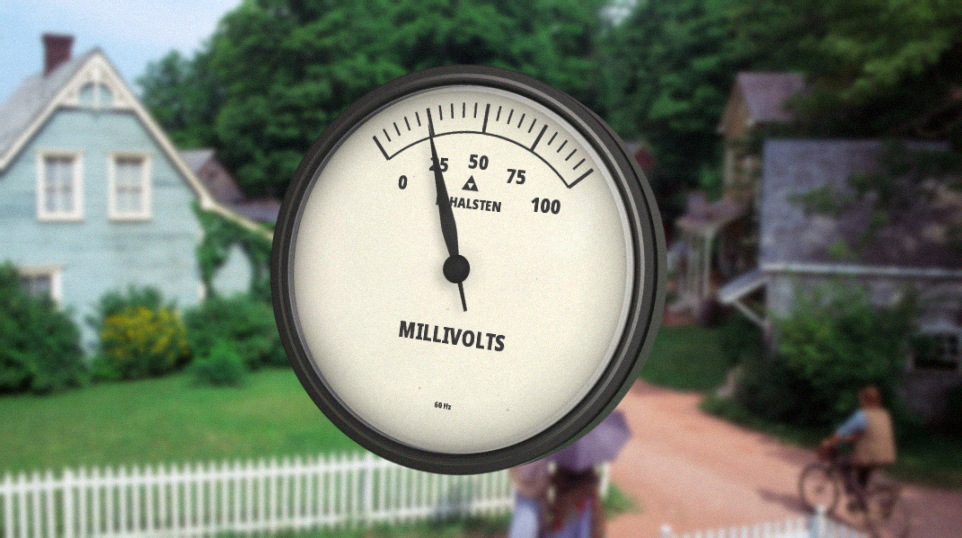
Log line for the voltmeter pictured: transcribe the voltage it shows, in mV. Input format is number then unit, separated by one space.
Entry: 25 mV
